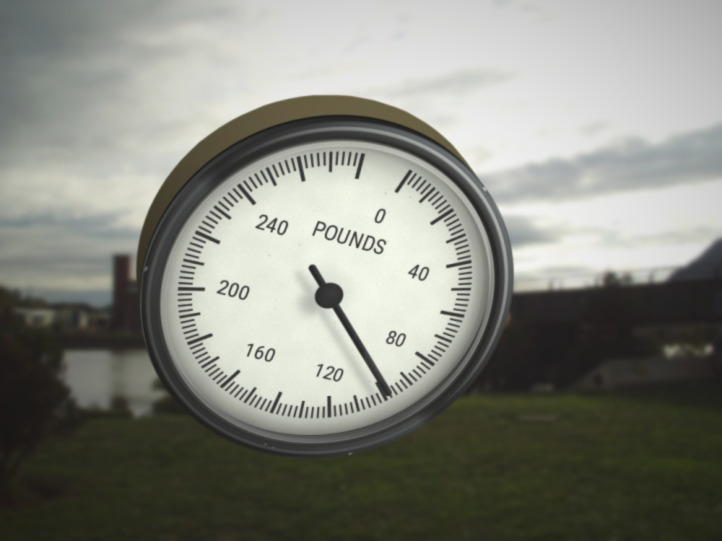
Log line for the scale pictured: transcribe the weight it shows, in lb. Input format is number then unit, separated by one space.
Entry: 98 lb
